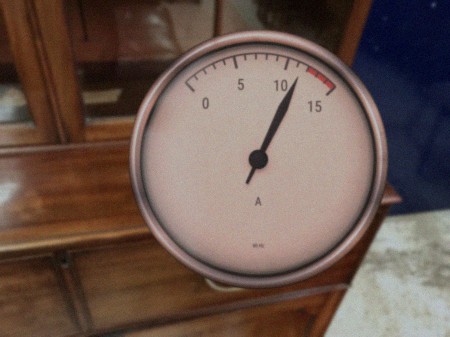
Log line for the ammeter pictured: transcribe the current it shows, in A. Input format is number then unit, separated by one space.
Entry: 11.5 A
